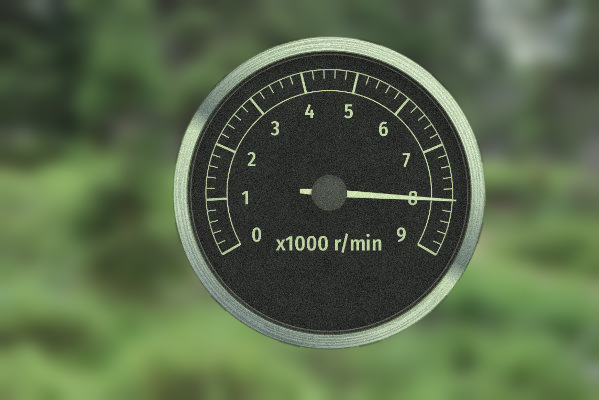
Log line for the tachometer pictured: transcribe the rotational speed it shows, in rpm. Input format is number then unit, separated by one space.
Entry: 8000 rpm
